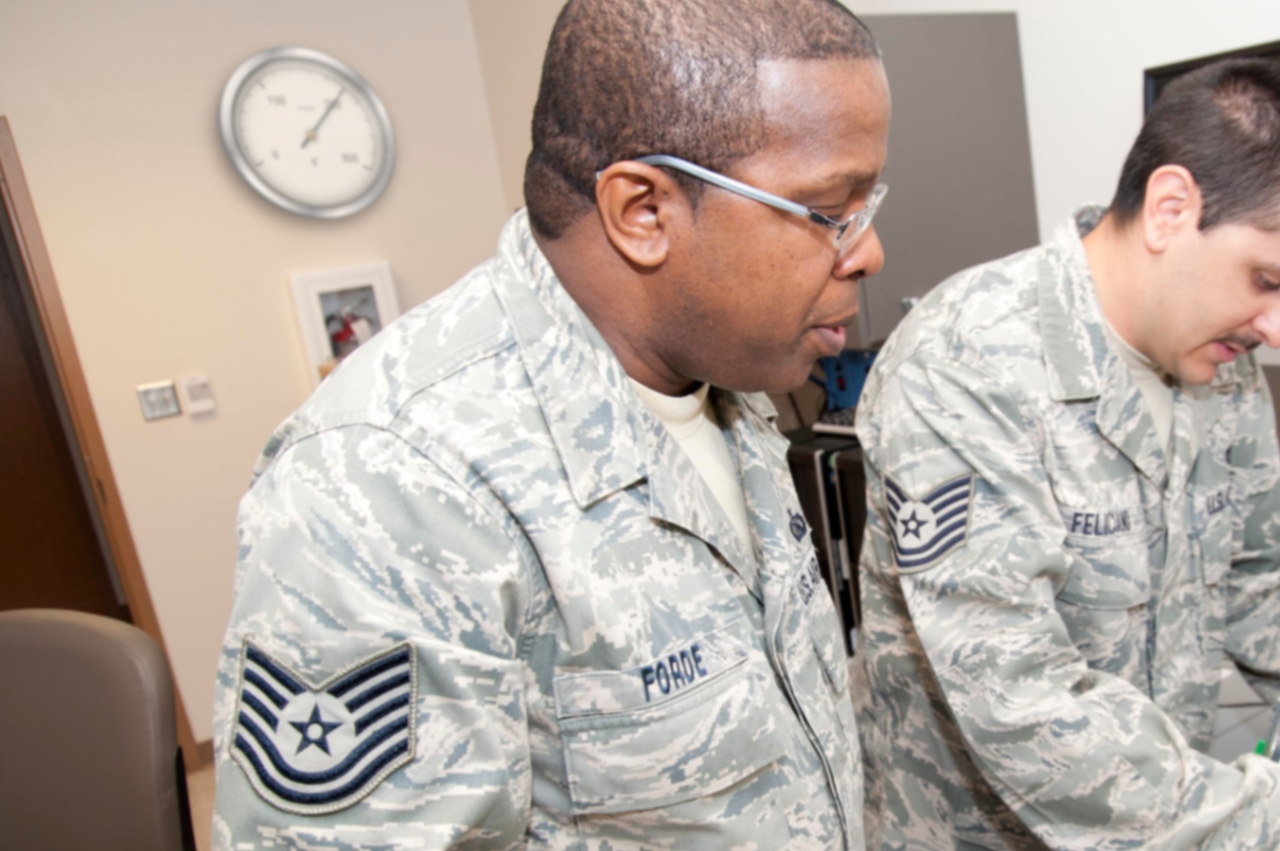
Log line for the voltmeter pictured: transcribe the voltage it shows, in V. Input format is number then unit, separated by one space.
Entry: 200 V
